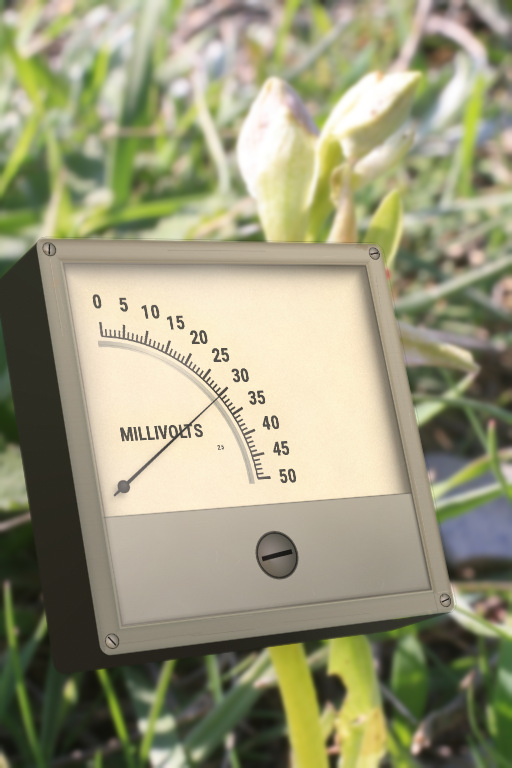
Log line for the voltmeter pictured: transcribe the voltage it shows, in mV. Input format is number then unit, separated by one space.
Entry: 30 mV
